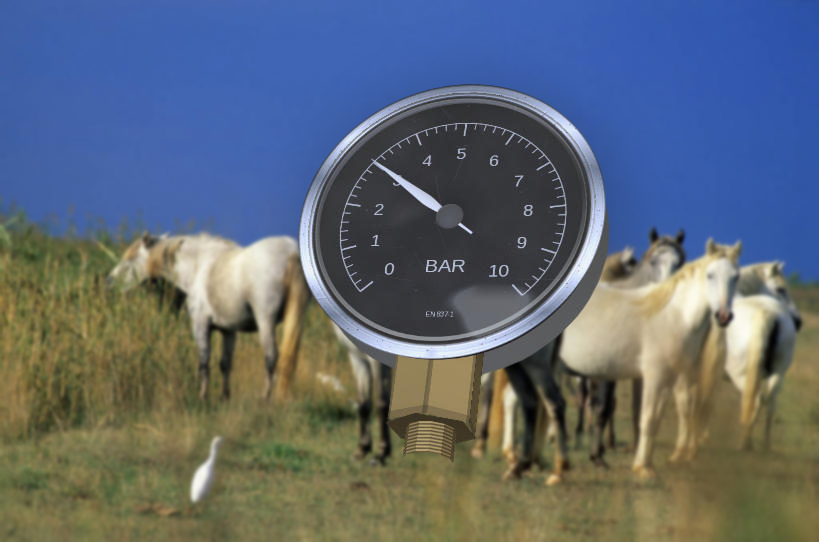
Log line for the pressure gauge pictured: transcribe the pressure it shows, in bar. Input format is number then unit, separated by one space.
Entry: 3 bar
